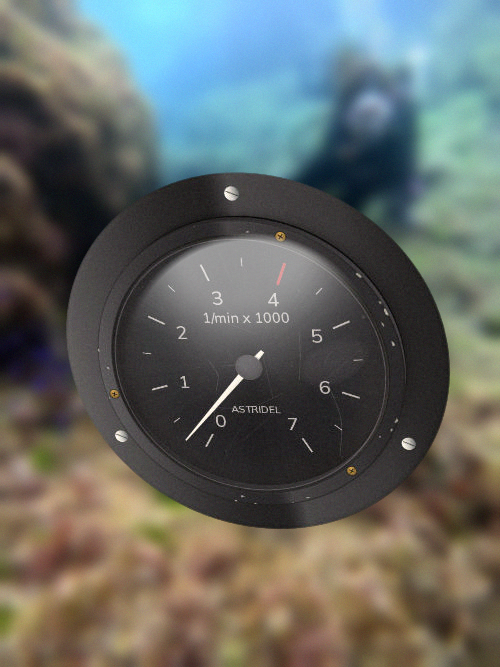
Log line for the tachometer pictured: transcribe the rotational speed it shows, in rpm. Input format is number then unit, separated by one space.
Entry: 250 rpm
